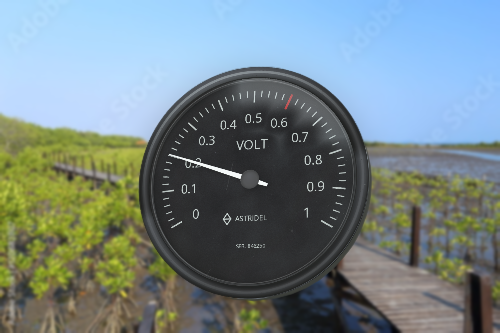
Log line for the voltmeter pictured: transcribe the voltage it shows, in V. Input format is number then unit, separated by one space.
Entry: 0.2 V
